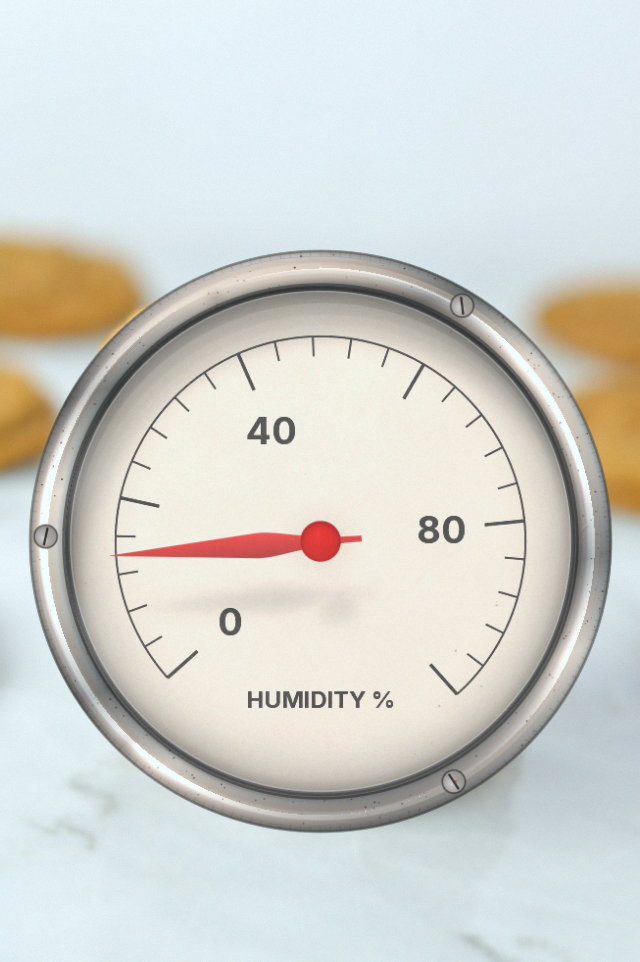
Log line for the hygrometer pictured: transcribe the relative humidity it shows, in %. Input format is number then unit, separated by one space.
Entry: 14 %
